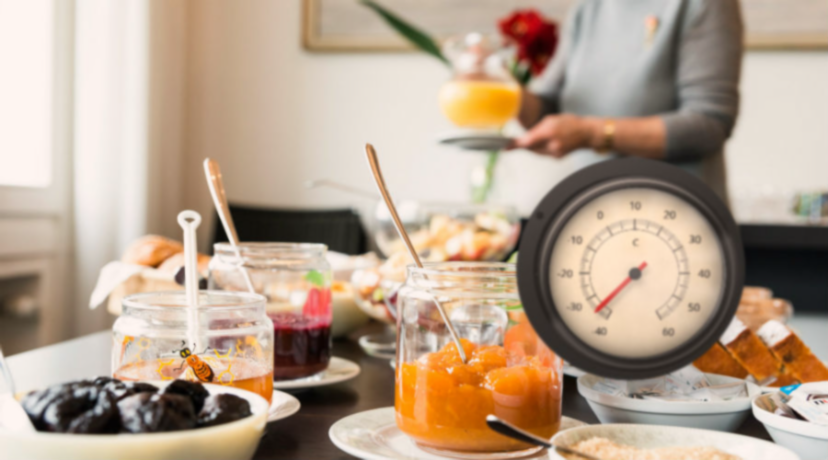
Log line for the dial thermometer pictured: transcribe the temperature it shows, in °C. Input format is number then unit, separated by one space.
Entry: -35 °C
